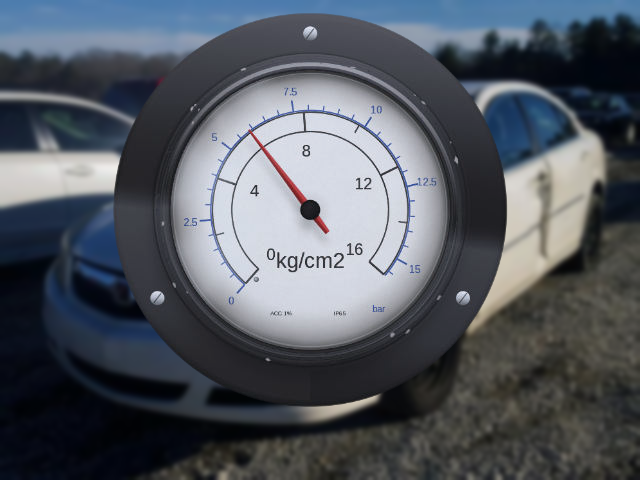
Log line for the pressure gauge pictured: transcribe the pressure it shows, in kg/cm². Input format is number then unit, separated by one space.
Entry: 6 kg/cm²
